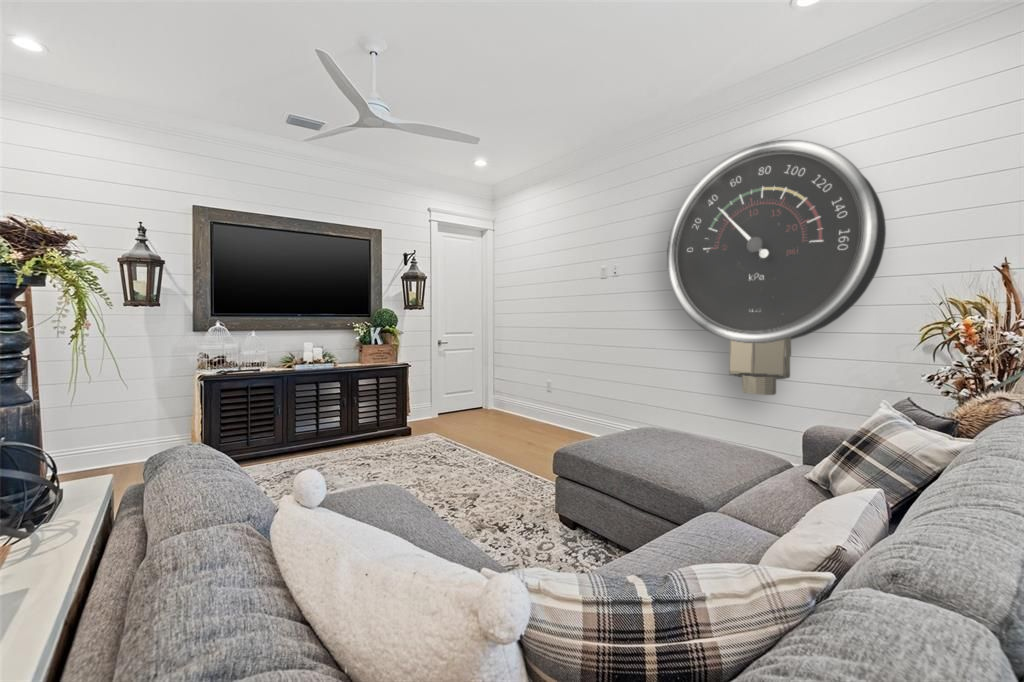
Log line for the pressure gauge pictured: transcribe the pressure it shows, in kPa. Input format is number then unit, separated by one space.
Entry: 40 kPa
